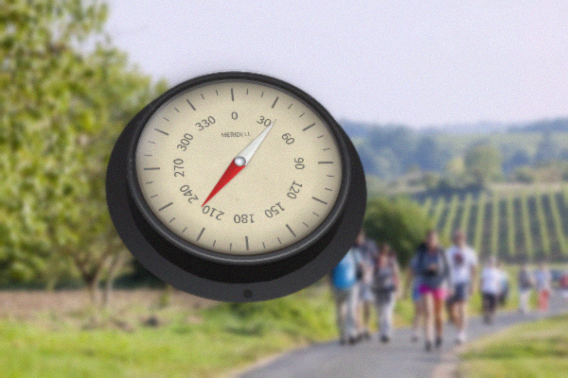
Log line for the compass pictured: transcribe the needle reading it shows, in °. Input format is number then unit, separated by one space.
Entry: 220 °
